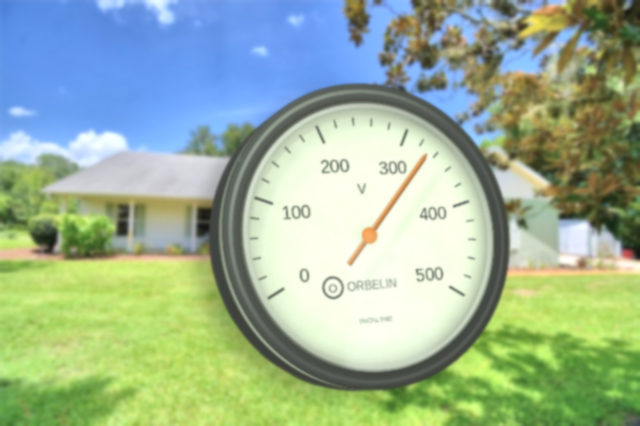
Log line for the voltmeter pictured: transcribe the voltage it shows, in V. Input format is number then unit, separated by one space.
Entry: 330 V
